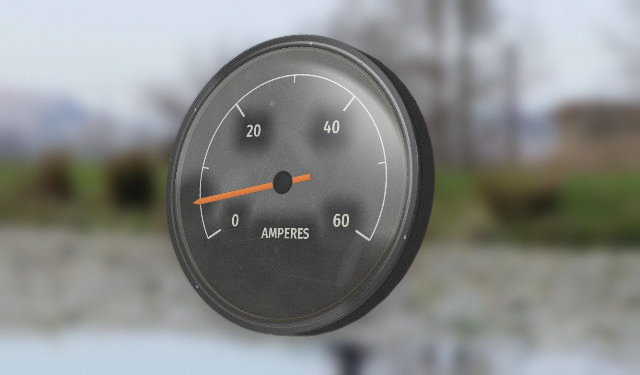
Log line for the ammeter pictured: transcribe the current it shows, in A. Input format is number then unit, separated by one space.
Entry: 5 A
